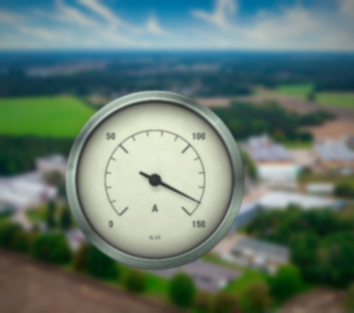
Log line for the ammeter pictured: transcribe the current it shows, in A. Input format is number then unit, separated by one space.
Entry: 140 A
